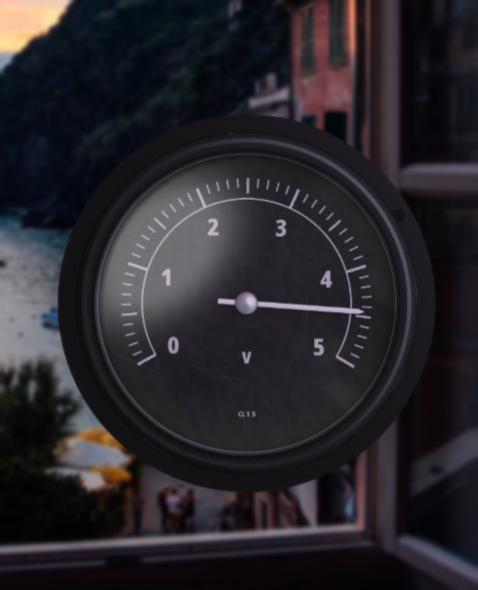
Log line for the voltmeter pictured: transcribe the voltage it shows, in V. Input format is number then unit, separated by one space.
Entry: 4.45 V
